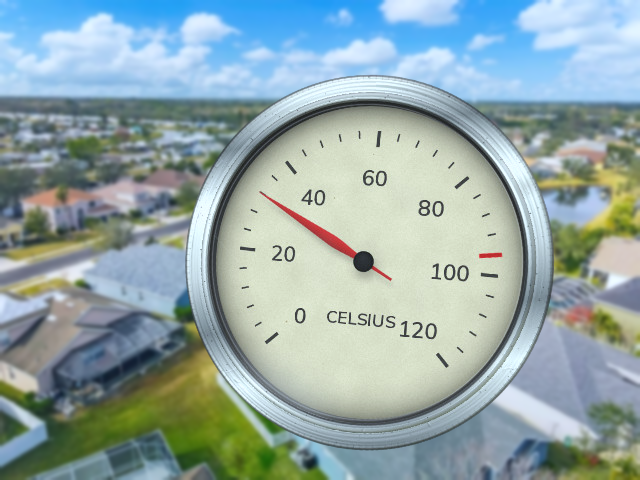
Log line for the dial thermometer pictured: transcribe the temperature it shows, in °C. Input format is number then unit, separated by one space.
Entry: 32 °C
